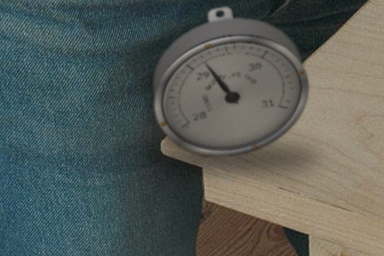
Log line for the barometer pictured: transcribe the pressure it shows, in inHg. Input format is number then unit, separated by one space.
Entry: 29.2 inHg
